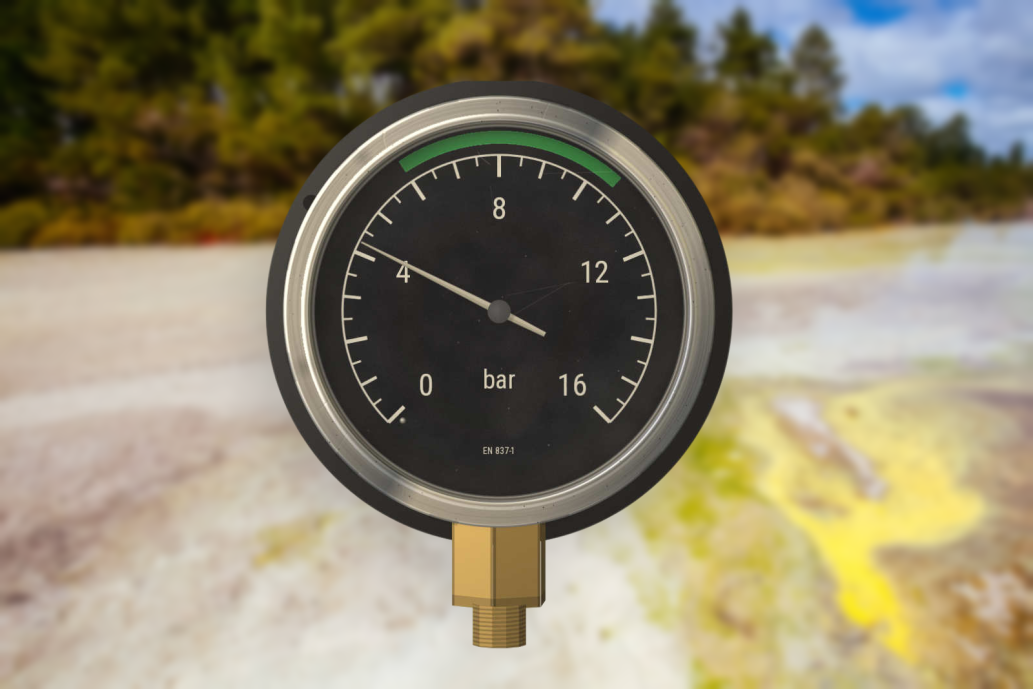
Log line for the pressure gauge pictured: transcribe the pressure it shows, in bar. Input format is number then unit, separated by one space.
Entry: 4.25 bar
